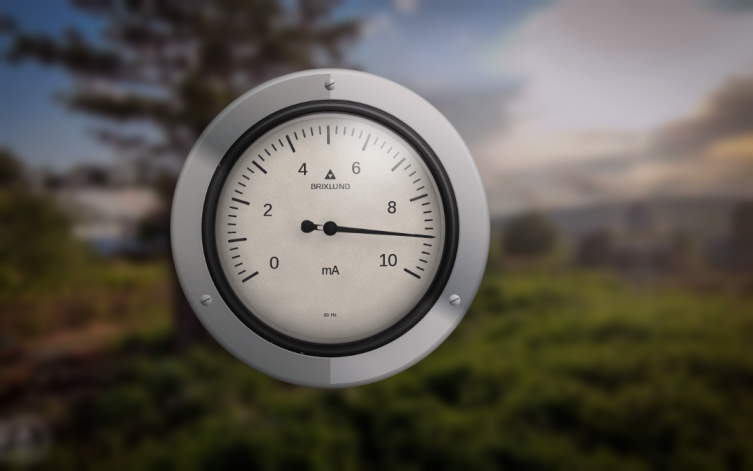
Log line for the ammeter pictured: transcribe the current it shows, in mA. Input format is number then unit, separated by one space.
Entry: 9 mA
